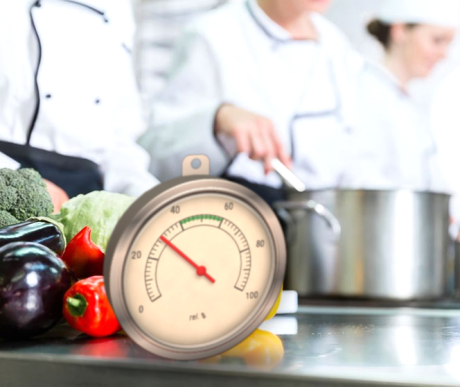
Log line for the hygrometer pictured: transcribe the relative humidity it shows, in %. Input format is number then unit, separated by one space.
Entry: 30 %
